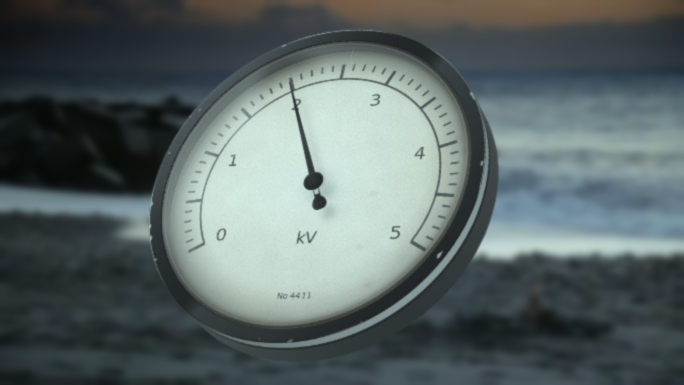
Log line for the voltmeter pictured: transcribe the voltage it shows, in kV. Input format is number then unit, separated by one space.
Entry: 2 kV
